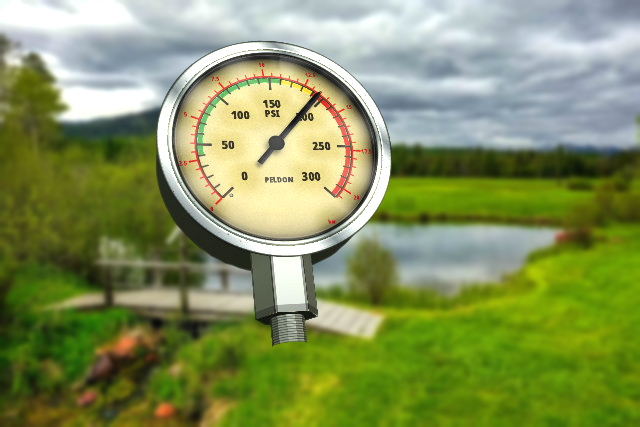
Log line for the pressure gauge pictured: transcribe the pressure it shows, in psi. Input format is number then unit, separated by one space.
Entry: 195 psi
